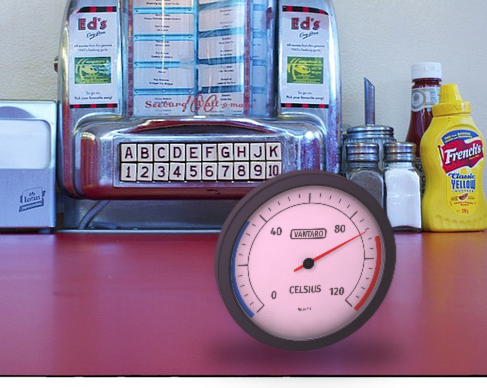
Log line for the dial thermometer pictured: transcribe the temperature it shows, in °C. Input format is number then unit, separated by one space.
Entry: 88 °C
